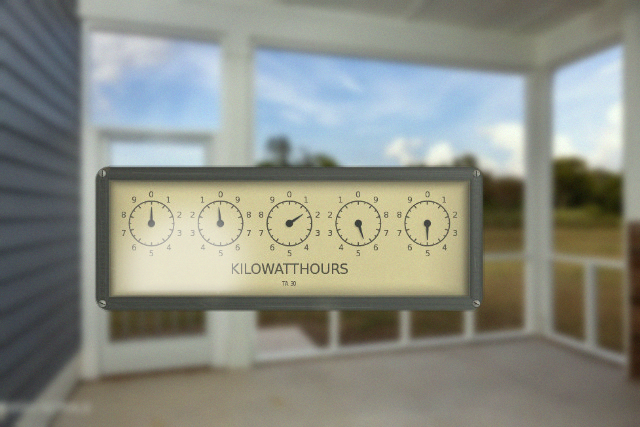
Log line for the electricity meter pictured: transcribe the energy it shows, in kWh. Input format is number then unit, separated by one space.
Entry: 155 kWh
